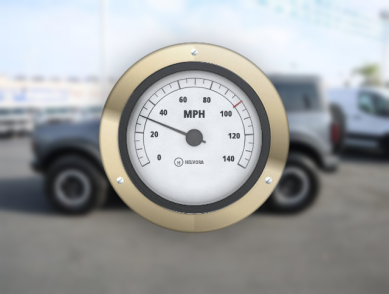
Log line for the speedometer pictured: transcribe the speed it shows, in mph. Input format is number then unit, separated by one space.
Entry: 30 mph
